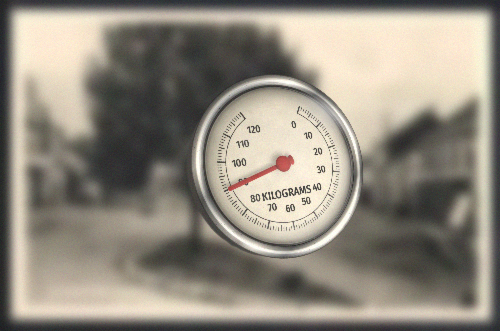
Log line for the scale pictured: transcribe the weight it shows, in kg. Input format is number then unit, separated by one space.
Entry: 90 kg
